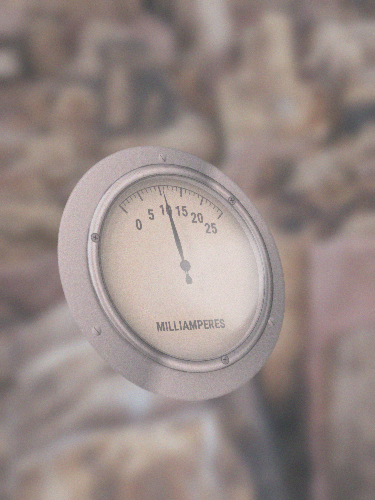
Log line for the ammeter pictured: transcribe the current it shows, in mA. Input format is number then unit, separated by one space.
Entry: 10 mA
